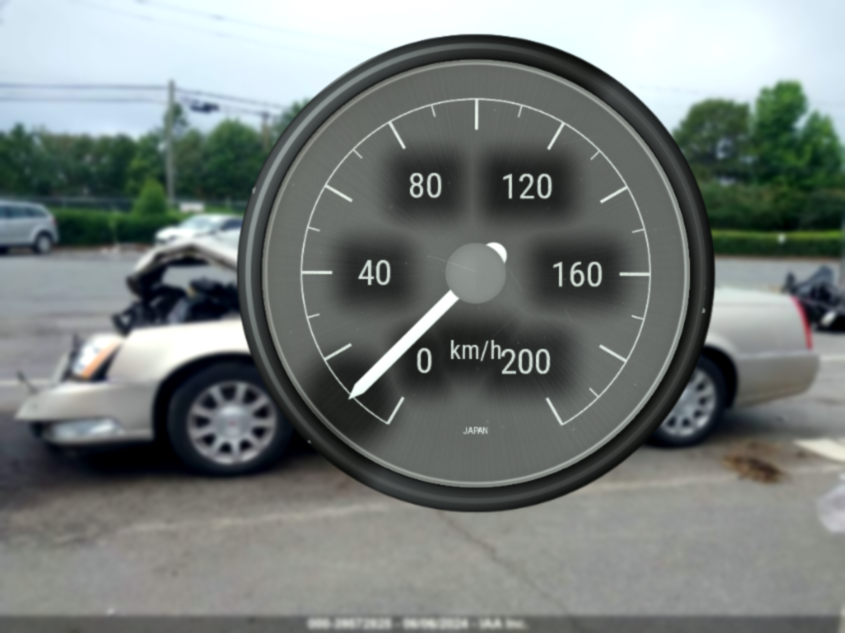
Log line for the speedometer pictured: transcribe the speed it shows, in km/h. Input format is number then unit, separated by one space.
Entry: 10 km/h
